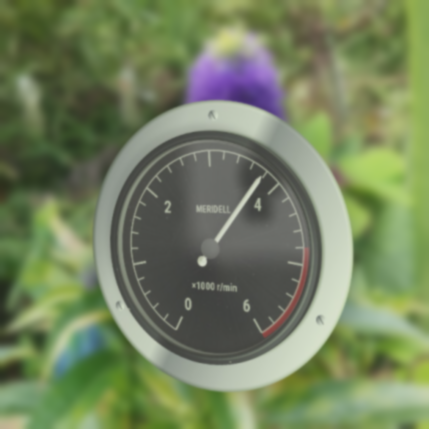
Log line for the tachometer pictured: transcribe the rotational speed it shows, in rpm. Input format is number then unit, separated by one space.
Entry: 3800 rpm
